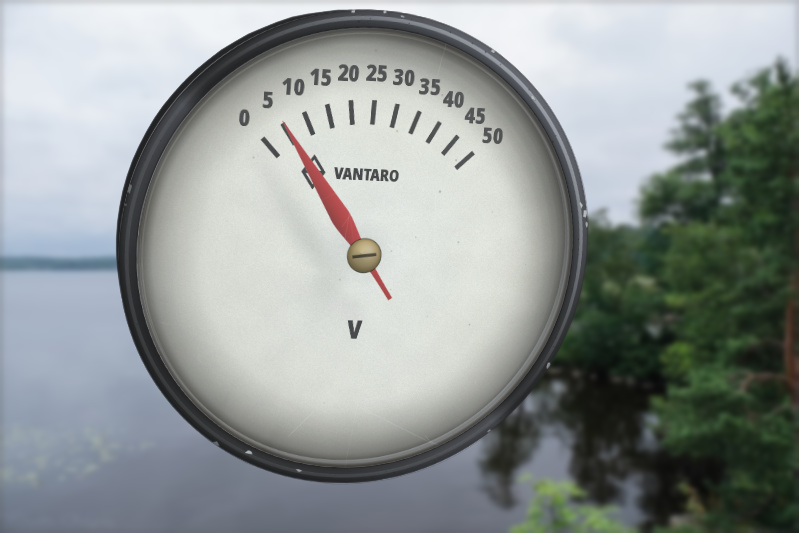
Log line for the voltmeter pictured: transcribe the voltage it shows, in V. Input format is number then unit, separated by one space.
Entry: 5 V
